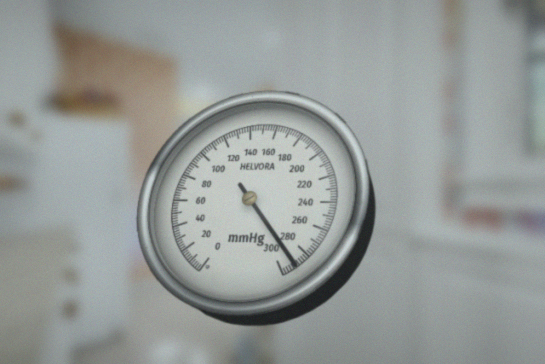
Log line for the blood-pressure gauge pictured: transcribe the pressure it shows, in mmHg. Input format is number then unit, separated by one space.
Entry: 290 mmHg
